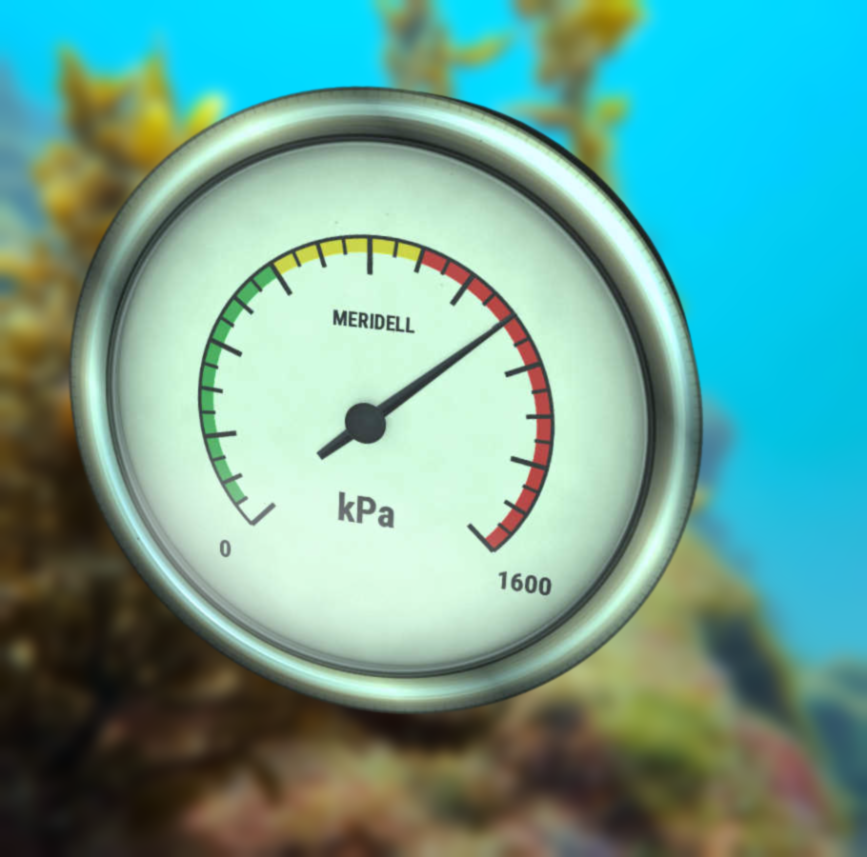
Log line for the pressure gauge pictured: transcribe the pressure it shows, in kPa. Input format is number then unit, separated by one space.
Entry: 1100 kPa
